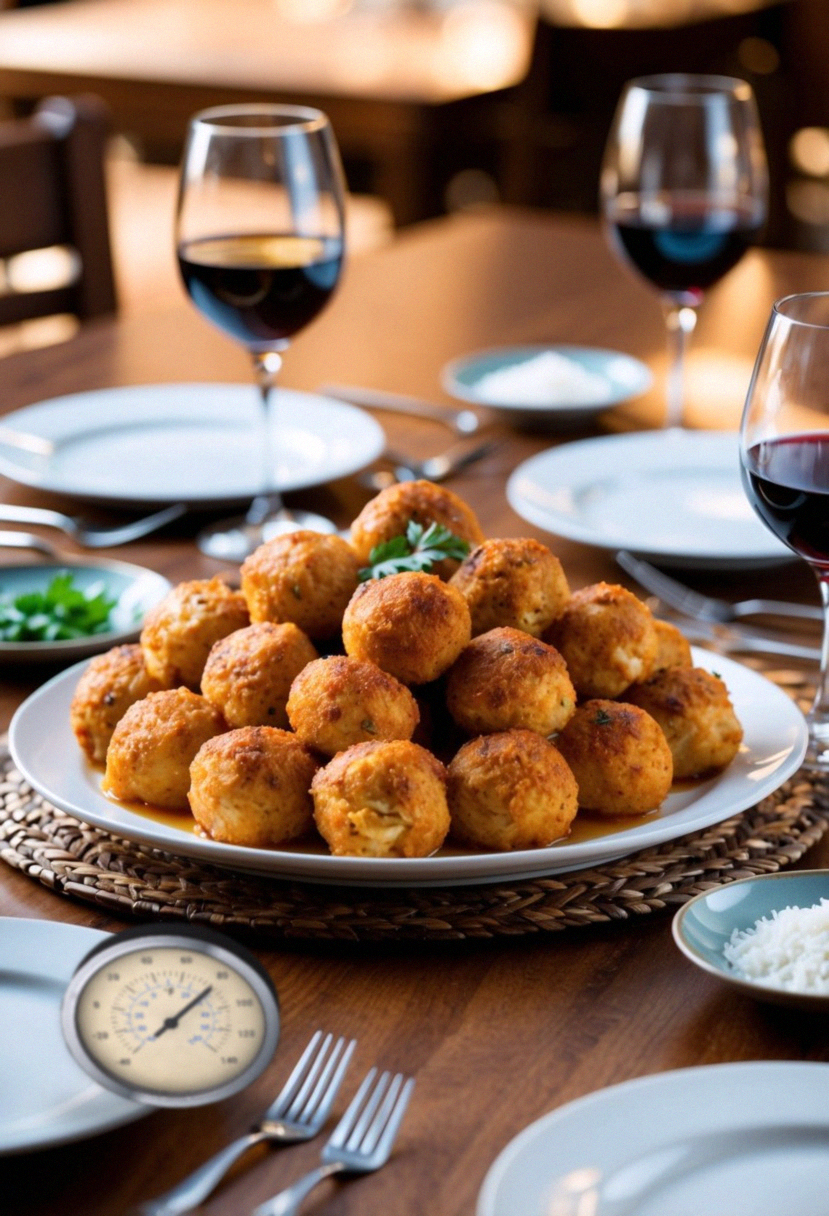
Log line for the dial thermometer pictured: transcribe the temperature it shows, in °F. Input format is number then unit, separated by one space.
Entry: 80 °F
